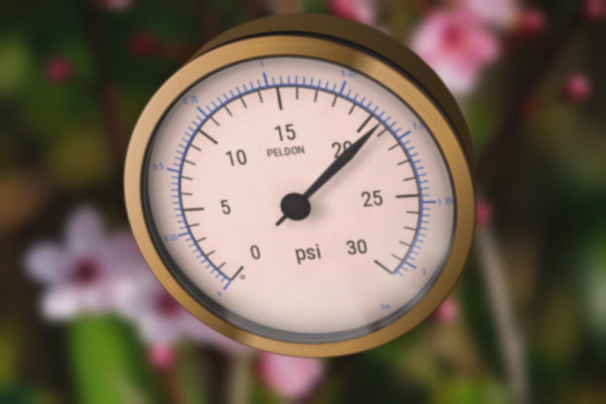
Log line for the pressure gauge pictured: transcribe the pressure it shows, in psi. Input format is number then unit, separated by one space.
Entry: 20.5 psi
